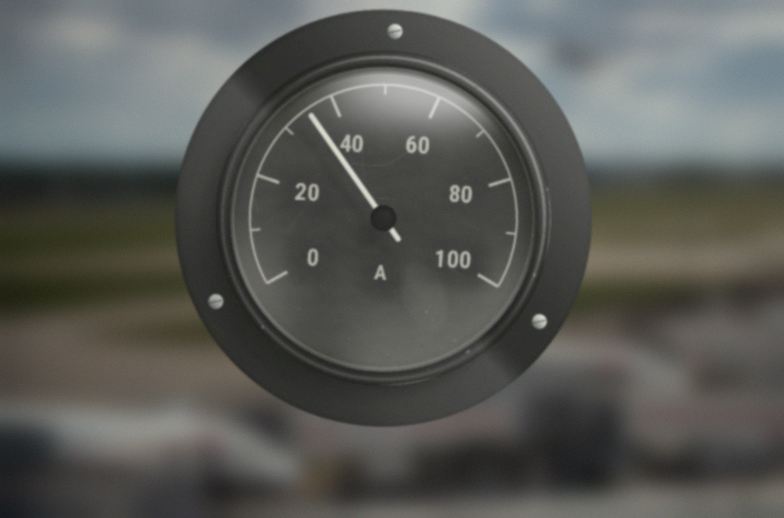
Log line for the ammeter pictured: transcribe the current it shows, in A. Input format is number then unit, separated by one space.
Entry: 35 A
